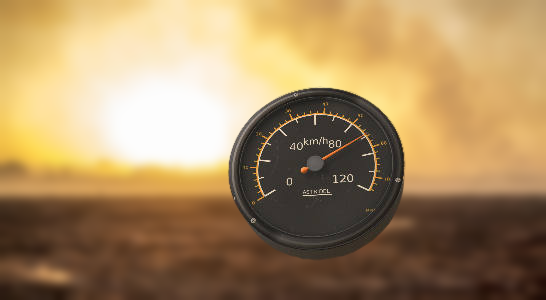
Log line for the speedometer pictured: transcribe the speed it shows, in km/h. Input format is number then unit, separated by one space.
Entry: 90 km/h
